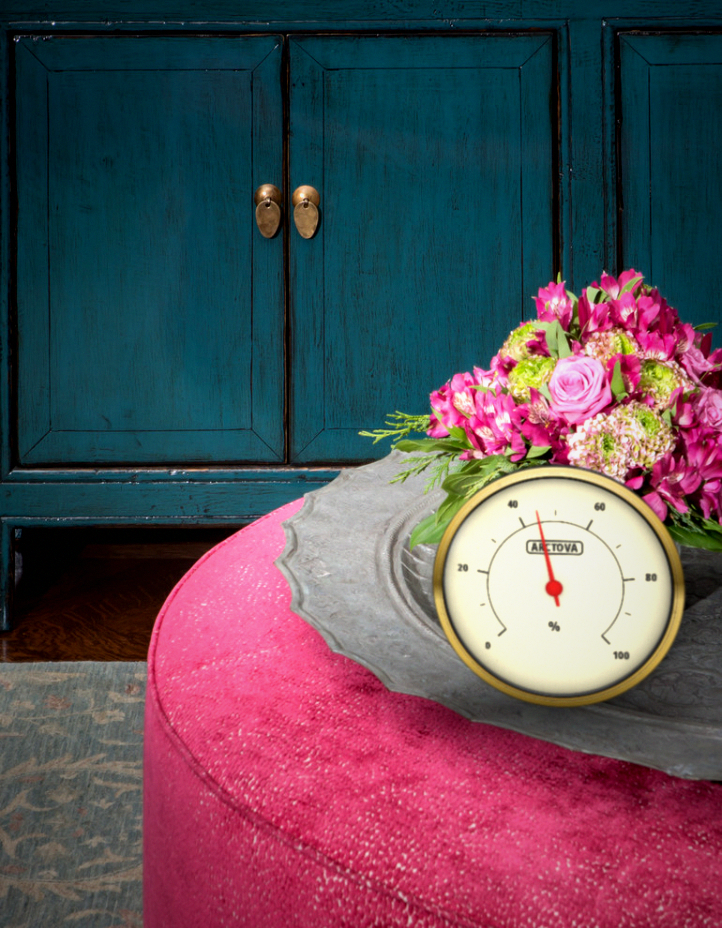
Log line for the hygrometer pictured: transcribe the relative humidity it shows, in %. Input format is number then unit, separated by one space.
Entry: 45 %
